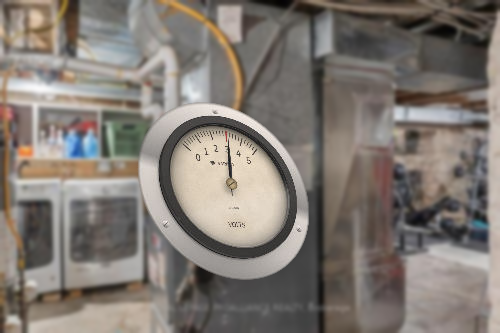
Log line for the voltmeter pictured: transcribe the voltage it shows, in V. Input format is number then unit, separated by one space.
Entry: 3 V
